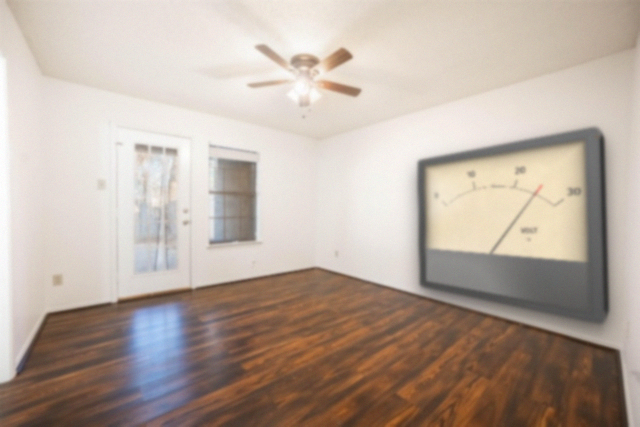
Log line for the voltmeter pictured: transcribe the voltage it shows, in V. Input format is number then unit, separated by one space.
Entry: 25 V
